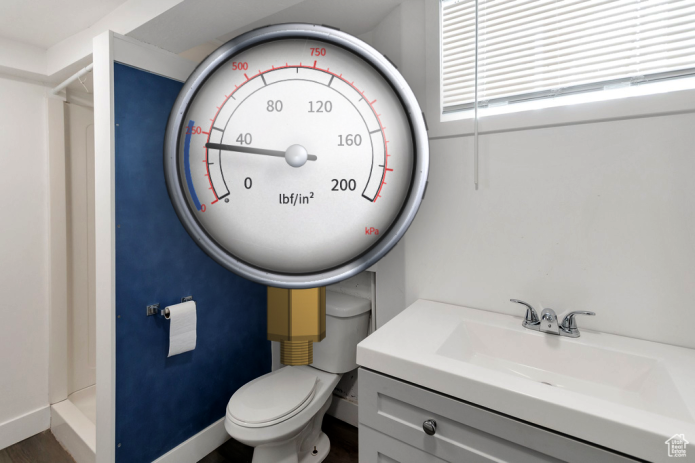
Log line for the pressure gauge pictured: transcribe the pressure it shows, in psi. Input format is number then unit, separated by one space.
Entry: 30 psi
